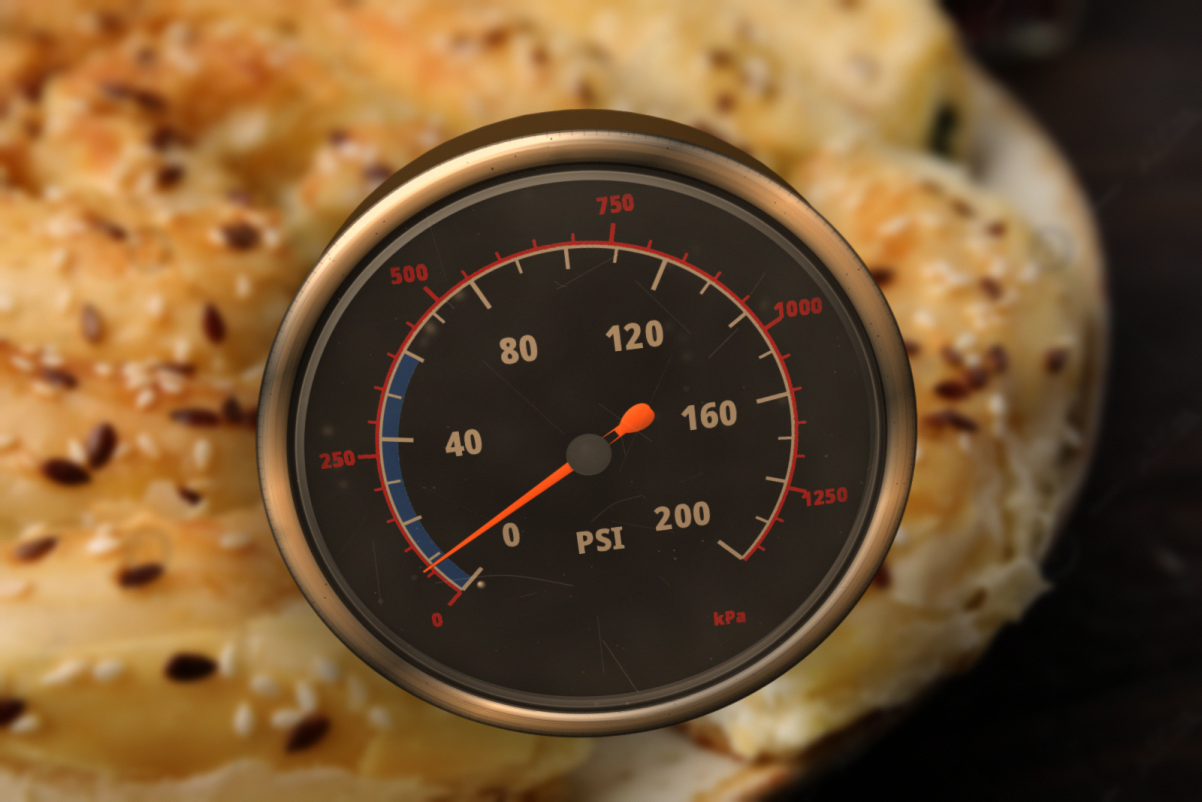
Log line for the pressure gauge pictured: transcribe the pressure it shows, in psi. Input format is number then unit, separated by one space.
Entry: 10 psi
